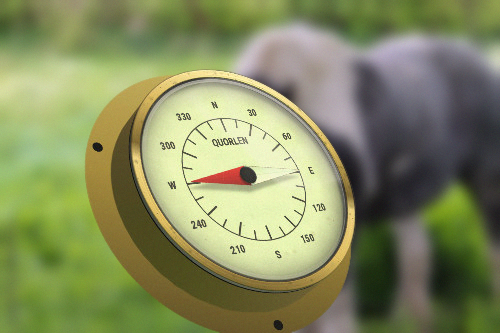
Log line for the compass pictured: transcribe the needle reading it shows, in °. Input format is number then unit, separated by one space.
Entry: 270 °
